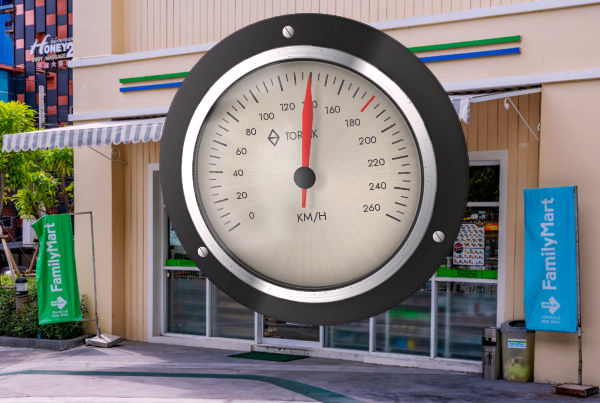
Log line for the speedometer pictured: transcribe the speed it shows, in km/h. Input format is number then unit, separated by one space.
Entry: 140 km/h
